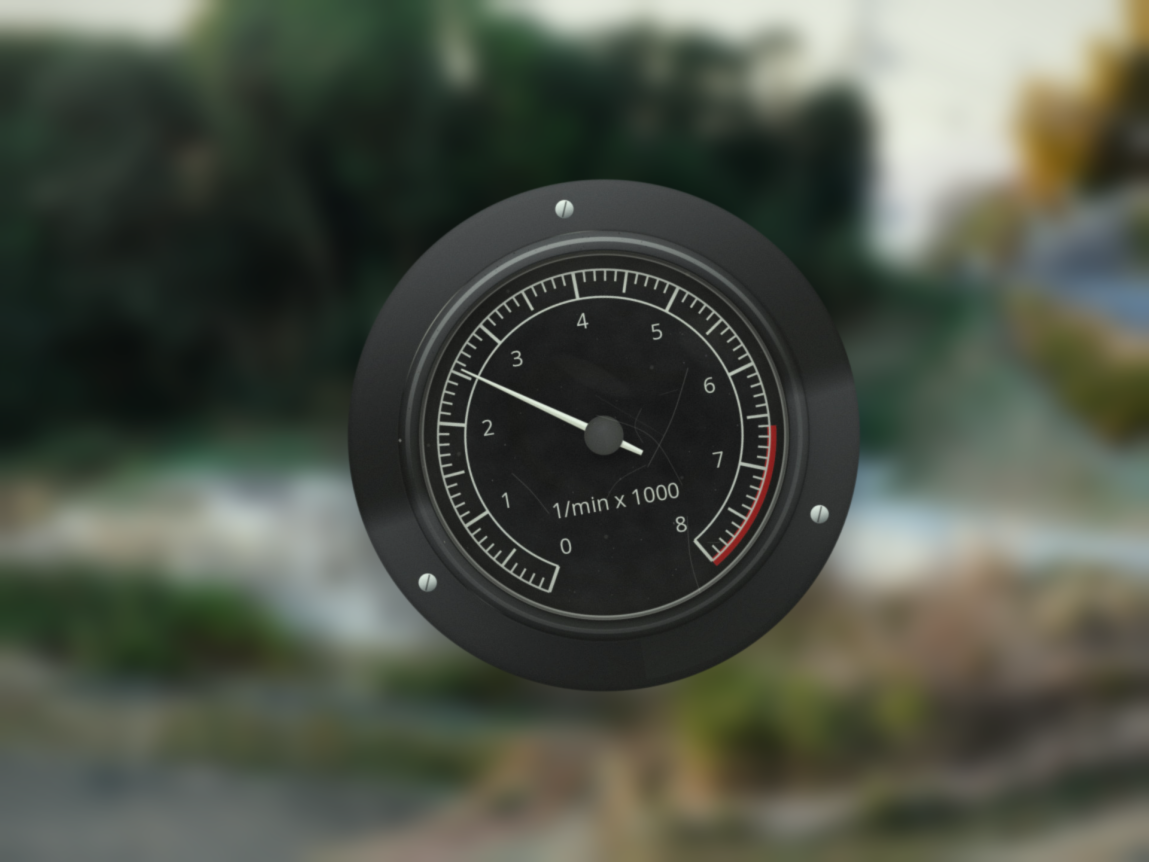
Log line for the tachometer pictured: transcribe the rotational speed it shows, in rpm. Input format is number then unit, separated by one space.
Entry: 2550 rpm
